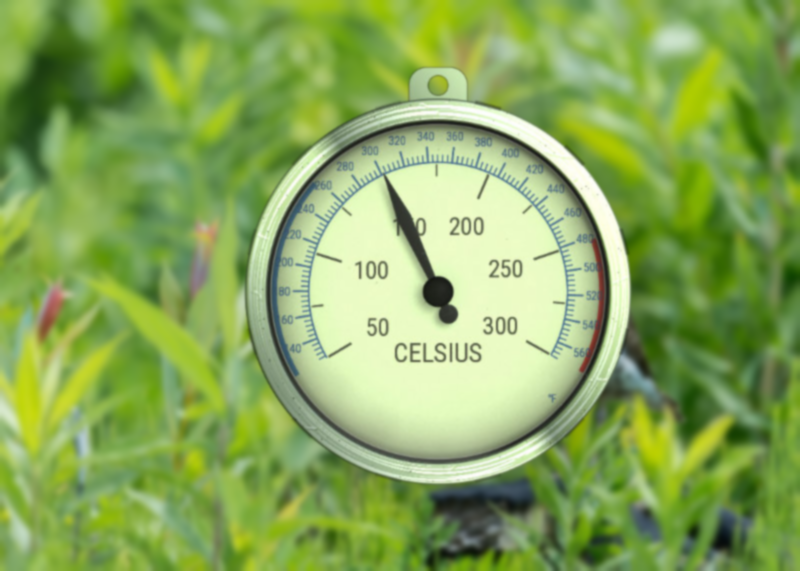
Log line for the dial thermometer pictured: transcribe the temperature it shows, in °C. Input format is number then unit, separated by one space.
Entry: 150 °C
